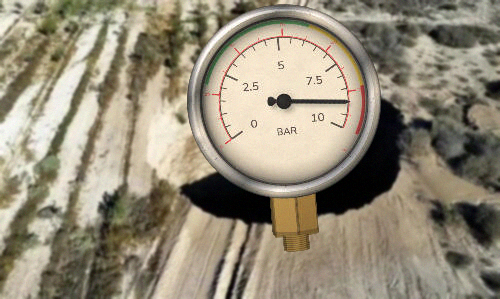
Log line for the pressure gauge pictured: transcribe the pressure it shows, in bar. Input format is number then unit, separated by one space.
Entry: 9 bar
